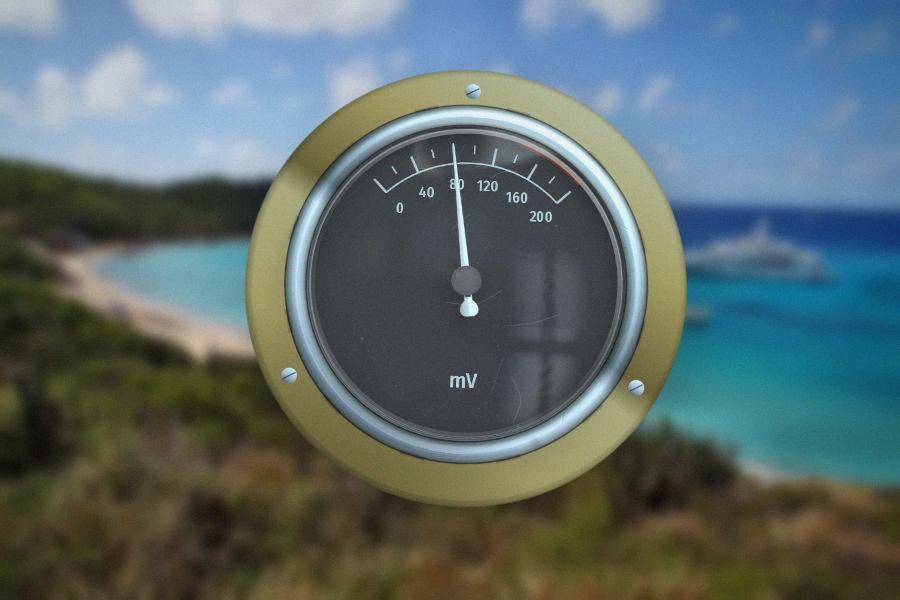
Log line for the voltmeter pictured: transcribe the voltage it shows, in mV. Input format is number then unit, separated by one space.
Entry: 80 mV
